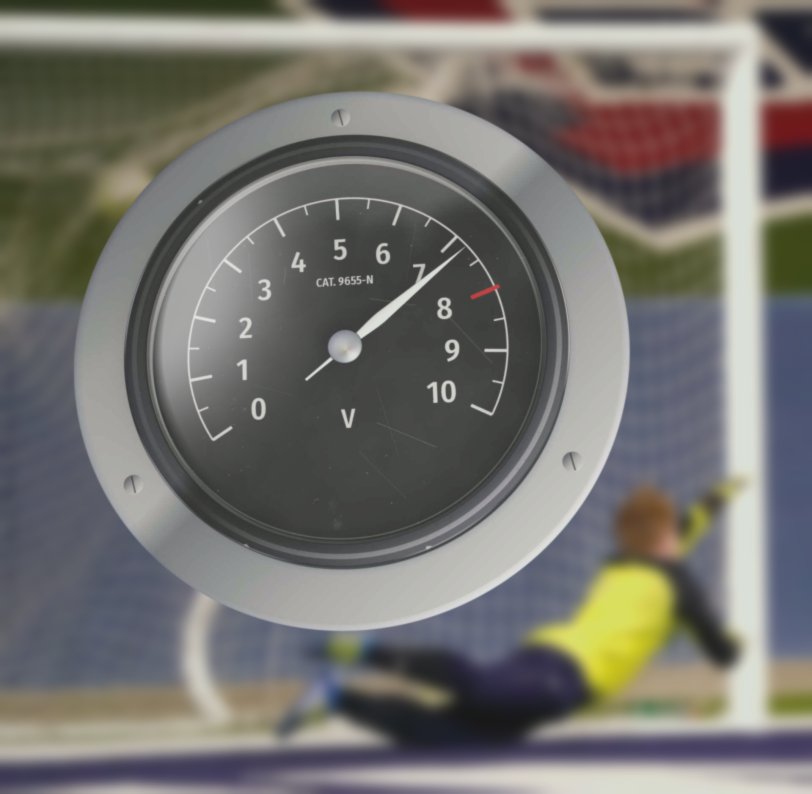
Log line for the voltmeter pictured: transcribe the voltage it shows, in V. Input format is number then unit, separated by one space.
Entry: 7.25 V
